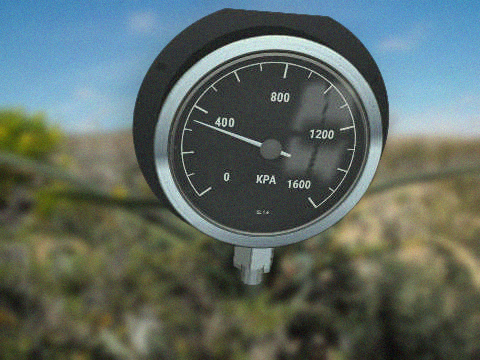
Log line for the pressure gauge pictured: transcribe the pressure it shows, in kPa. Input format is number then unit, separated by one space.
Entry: 350 kPa
